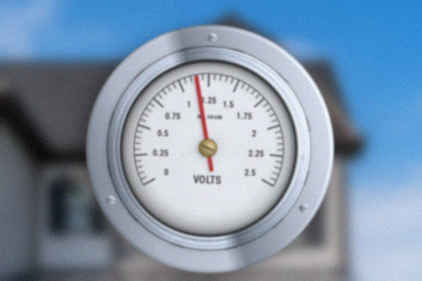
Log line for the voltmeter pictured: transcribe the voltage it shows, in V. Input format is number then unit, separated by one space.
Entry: 1.15 V
